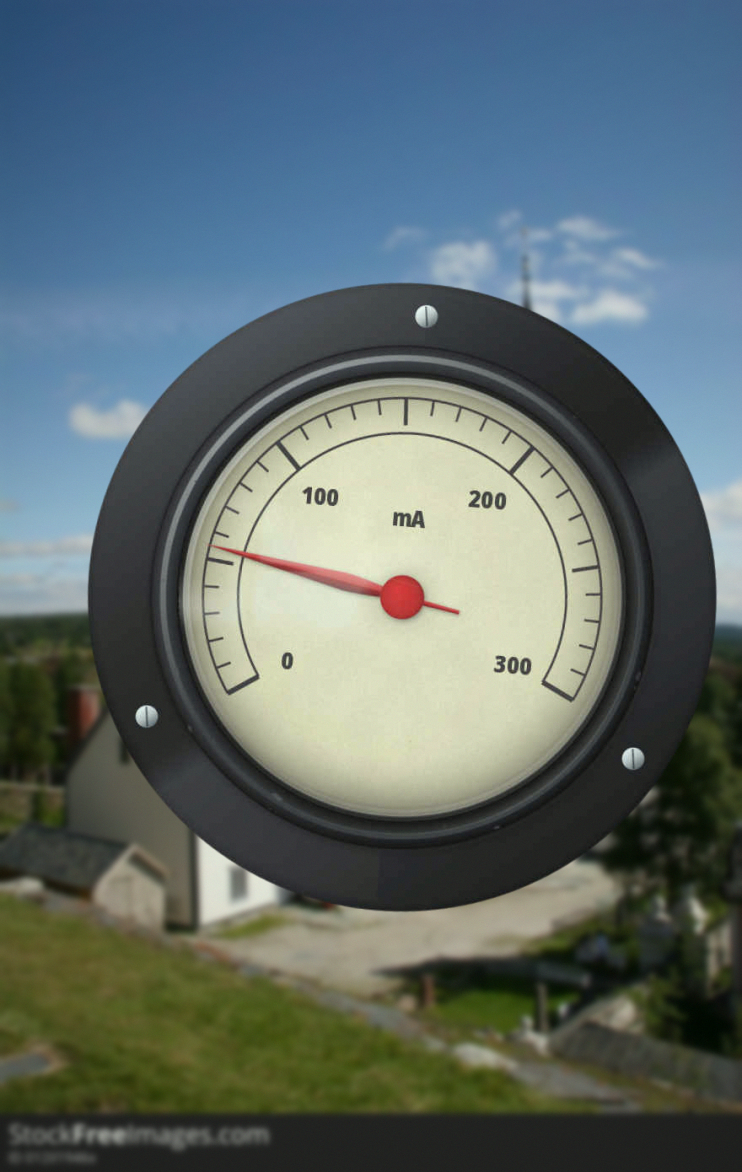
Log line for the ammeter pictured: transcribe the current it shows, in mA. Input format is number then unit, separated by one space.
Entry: 55 mA
